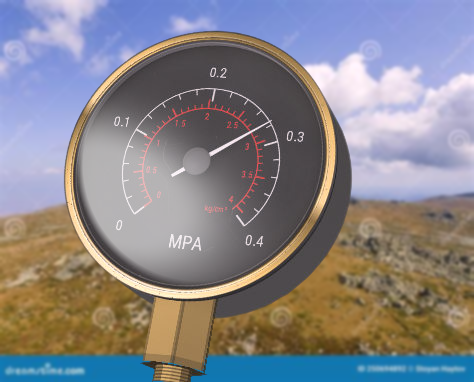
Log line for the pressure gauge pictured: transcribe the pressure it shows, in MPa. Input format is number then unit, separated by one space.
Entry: 0.28 MPa
